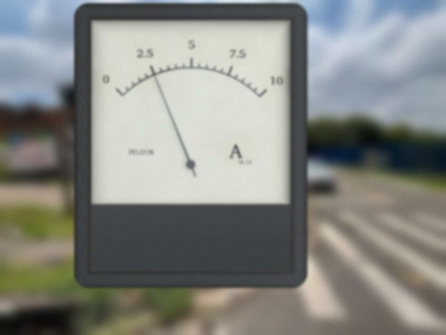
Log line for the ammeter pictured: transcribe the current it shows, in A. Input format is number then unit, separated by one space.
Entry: 2.5 A
